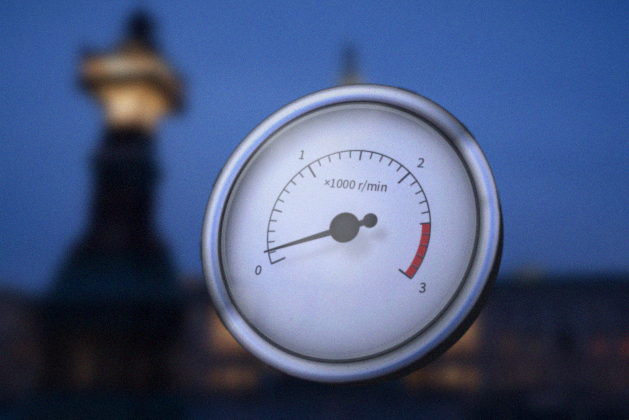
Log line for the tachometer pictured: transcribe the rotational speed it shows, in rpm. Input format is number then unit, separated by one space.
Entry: 100 rpm
